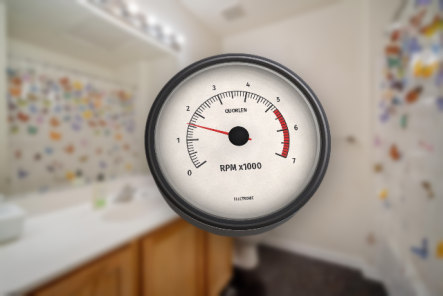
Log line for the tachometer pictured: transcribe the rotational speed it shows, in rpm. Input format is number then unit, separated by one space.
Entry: 1500 rpm
